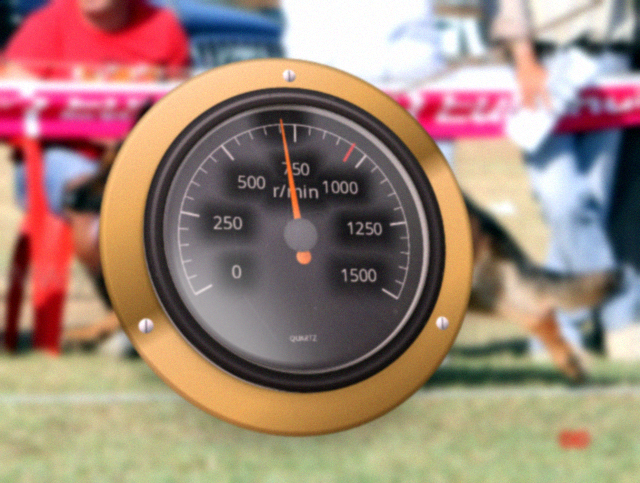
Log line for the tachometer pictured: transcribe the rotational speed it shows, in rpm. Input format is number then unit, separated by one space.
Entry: 700 rpm
